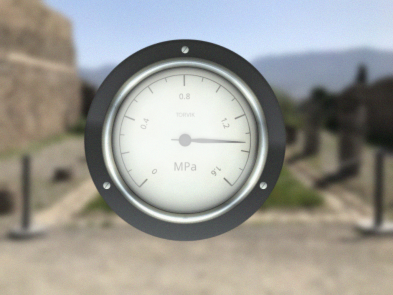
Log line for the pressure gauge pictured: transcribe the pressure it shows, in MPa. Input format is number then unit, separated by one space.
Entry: 1.35 MPa
